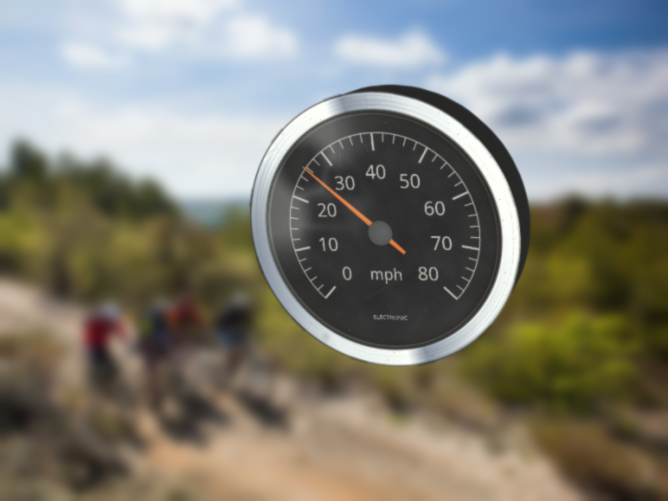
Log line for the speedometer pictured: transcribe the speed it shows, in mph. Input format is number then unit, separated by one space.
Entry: 26 mph
